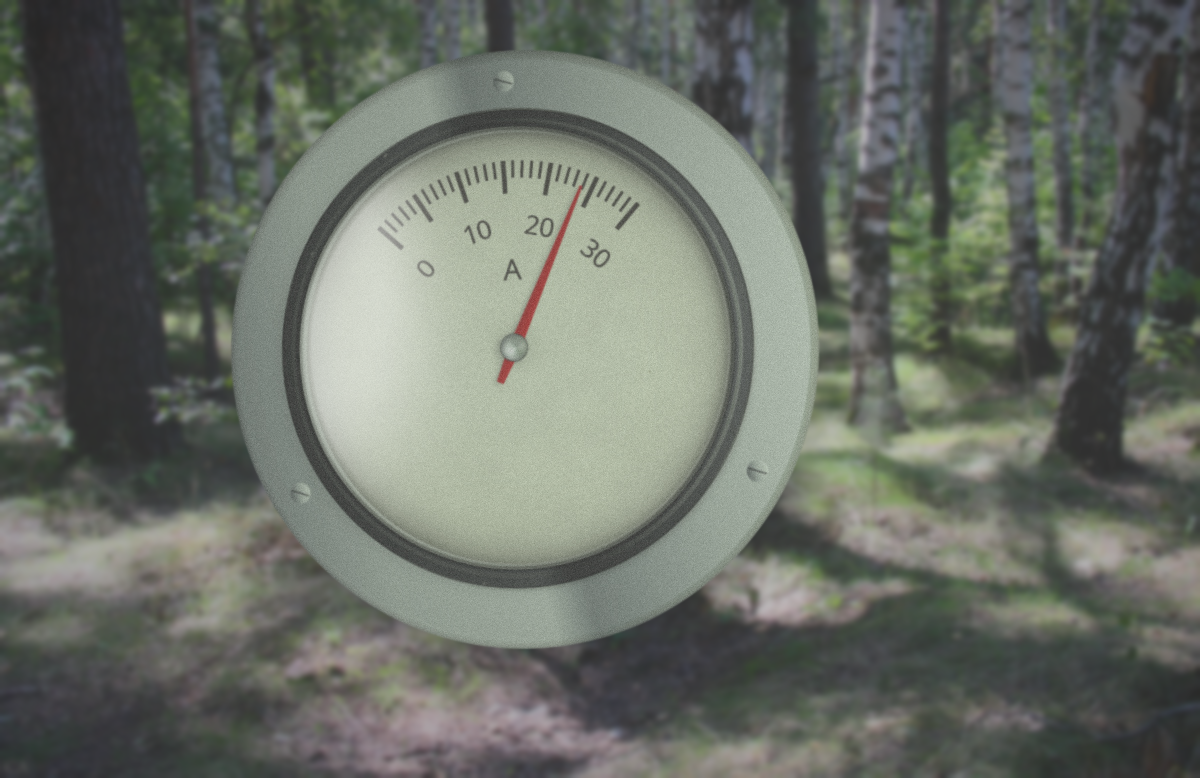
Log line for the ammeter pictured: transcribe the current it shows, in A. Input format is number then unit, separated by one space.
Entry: 24 A
